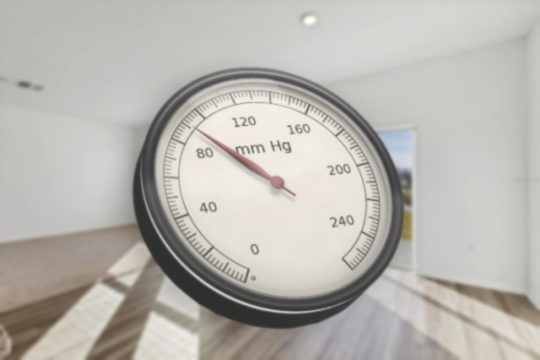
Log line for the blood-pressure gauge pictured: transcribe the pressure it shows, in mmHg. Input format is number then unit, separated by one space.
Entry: 90 mmHg
